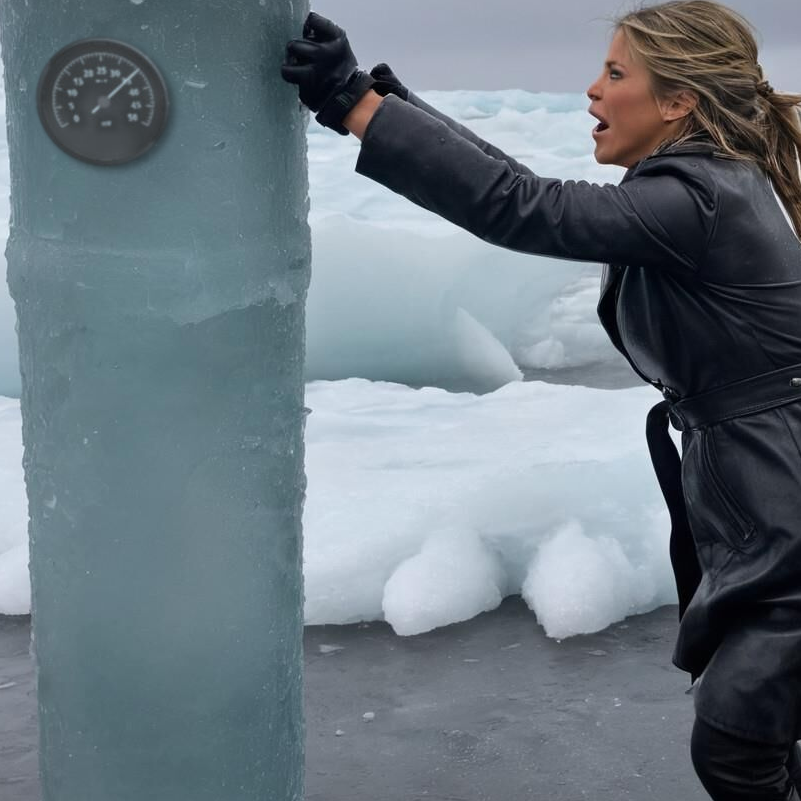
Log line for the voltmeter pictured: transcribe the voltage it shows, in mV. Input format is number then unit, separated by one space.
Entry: 35 mV
